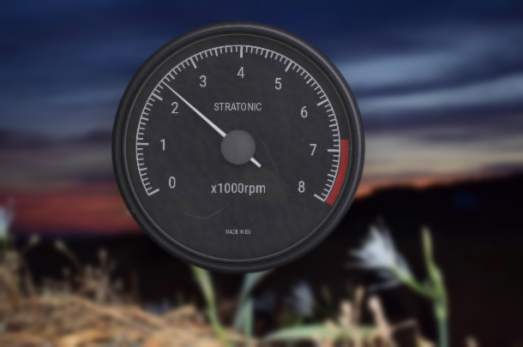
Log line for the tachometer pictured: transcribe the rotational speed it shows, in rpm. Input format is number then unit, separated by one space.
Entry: 2300 rpm
